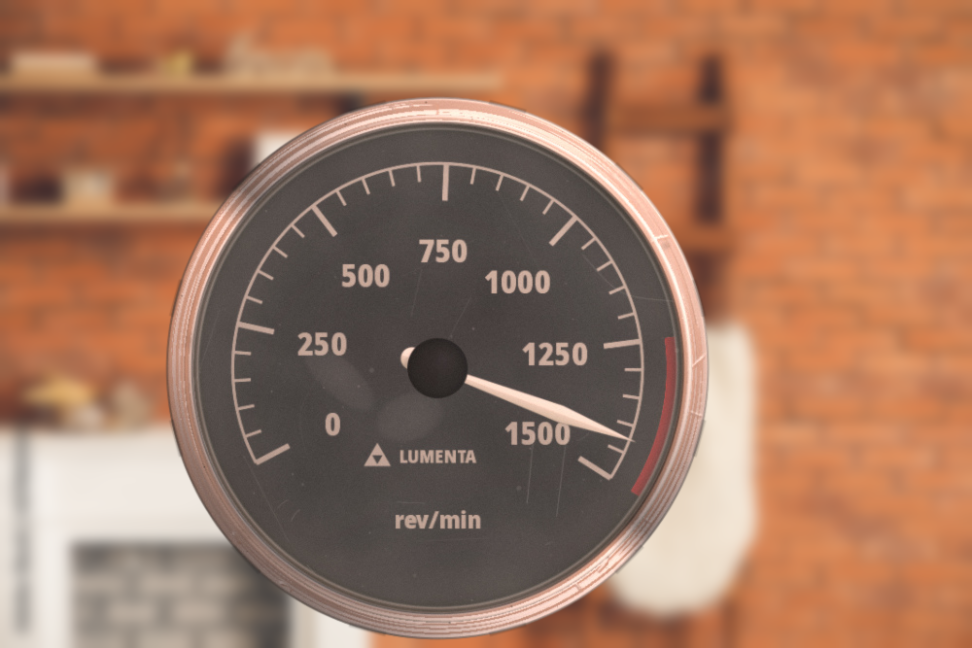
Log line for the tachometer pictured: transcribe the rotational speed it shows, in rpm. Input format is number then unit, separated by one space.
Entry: 1425 rpm
